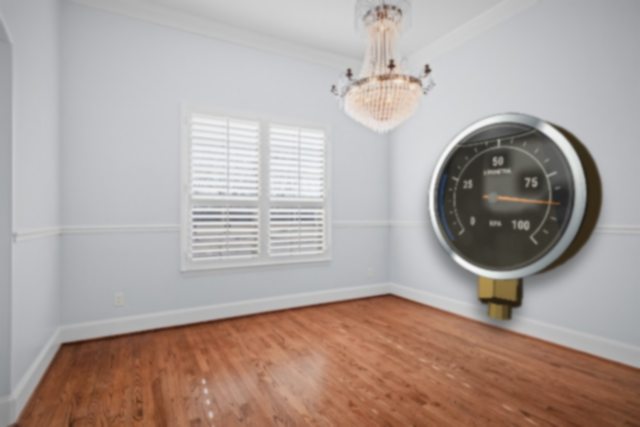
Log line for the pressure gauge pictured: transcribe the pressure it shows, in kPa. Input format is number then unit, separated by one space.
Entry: 85 kPa
